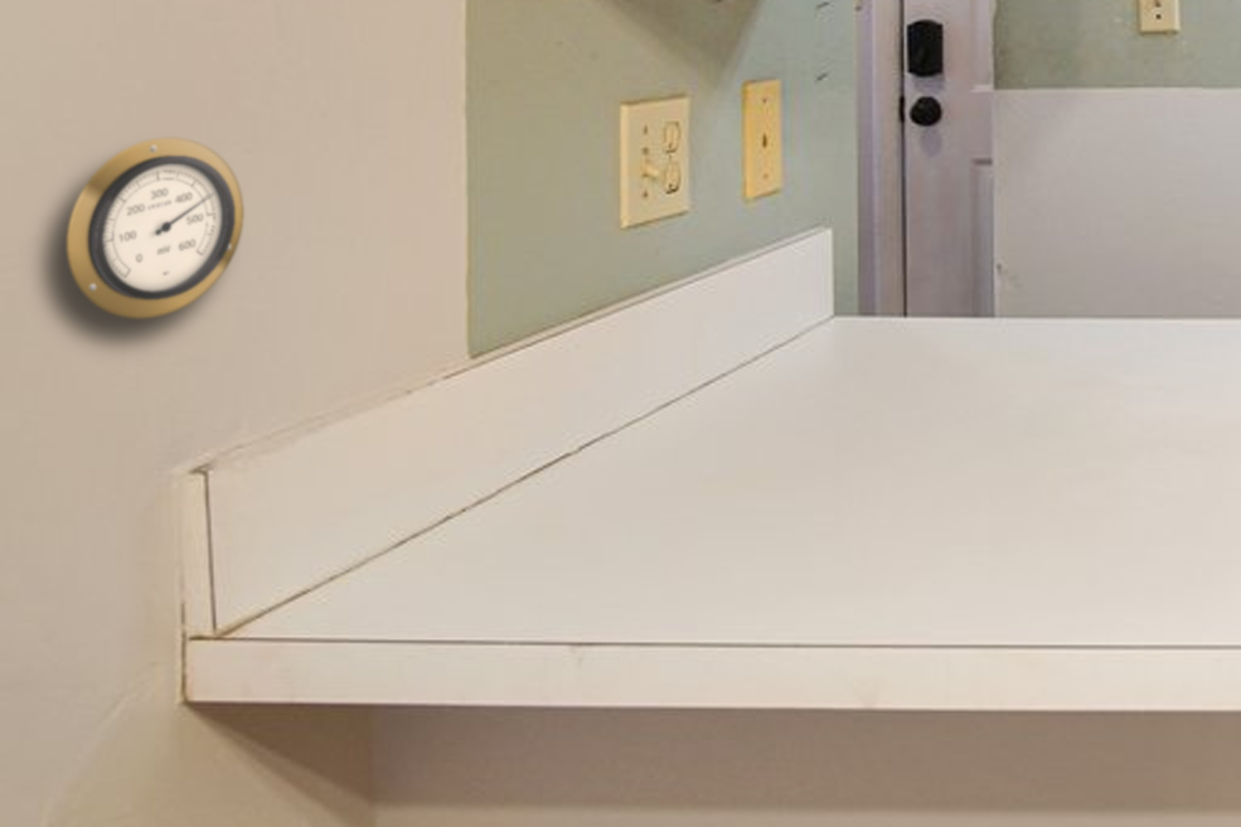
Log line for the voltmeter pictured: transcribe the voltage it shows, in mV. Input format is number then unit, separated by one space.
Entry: 450 mV
